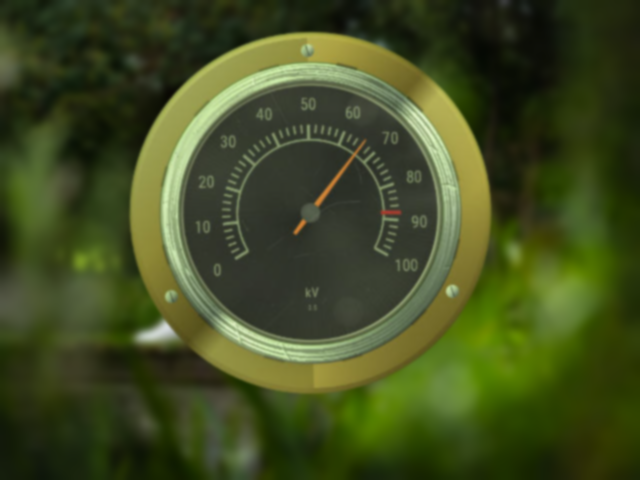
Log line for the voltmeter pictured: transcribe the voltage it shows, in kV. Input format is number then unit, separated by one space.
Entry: 66 kV
